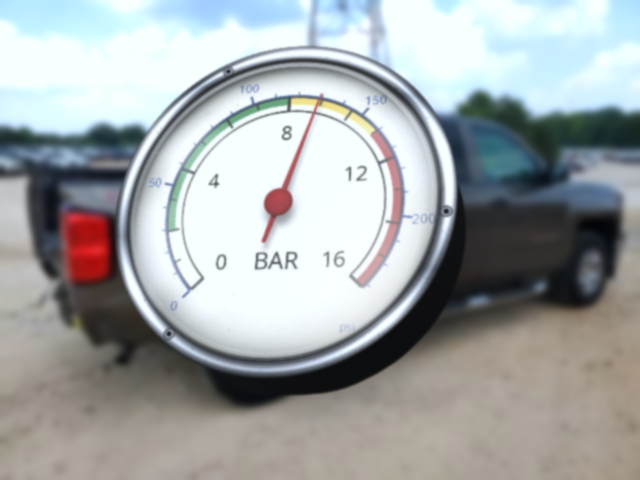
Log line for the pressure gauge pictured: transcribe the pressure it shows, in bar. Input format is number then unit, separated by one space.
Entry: 9 bar
